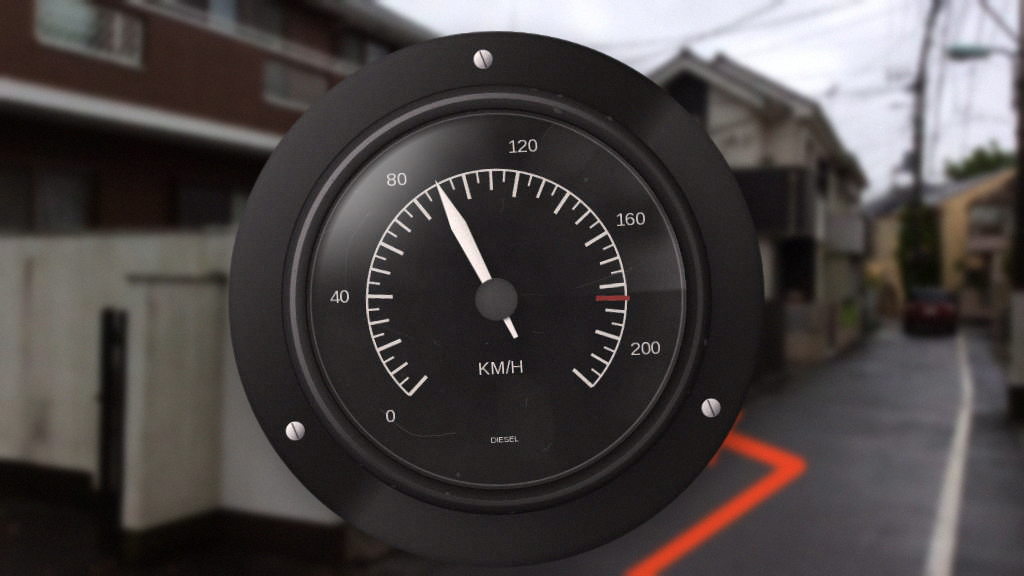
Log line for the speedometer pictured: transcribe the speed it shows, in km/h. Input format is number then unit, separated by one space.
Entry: 90 km/h
